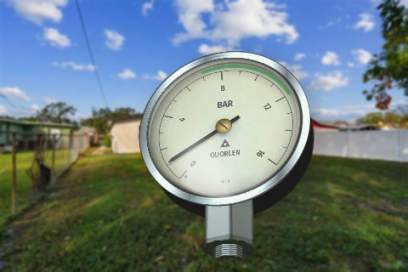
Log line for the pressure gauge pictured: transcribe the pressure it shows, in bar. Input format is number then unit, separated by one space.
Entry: 1 bar
